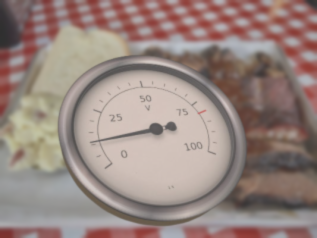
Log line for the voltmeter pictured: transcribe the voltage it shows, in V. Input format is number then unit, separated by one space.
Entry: 10 V
